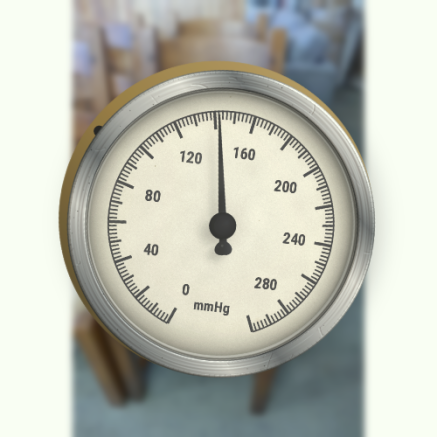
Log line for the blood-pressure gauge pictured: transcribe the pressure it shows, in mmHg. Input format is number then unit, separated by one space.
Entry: 142 mmHg
